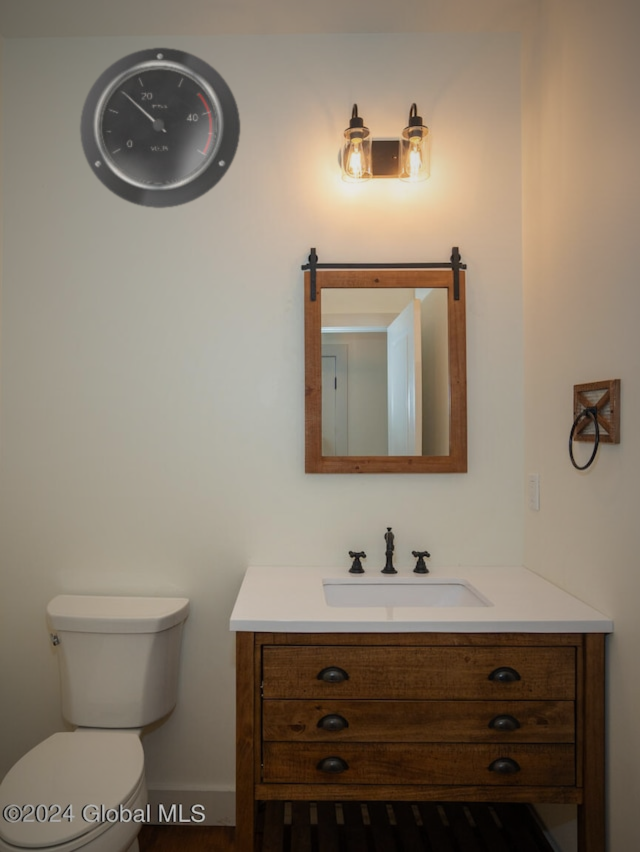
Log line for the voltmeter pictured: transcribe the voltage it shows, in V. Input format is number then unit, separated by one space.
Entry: 15 V
